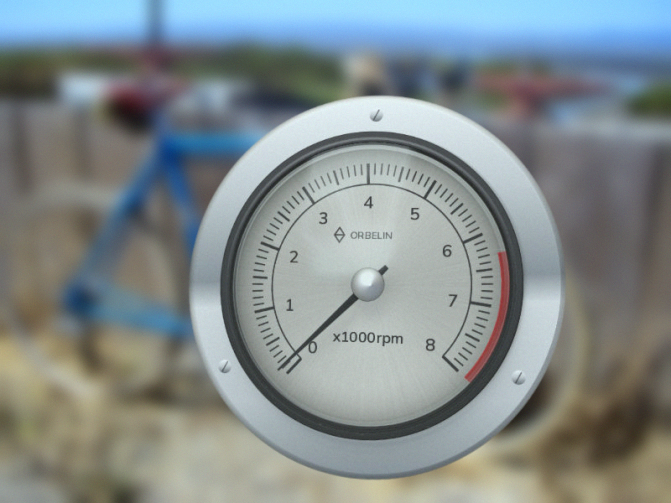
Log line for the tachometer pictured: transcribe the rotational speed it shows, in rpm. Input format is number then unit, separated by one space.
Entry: 100 rpm
